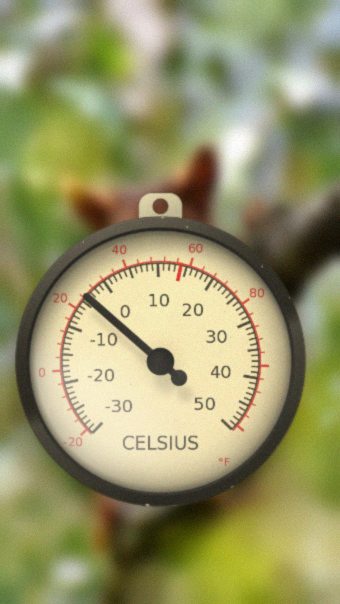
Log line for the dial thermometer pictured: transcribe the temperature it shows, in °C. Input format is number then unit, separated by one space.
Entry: -4 °C
